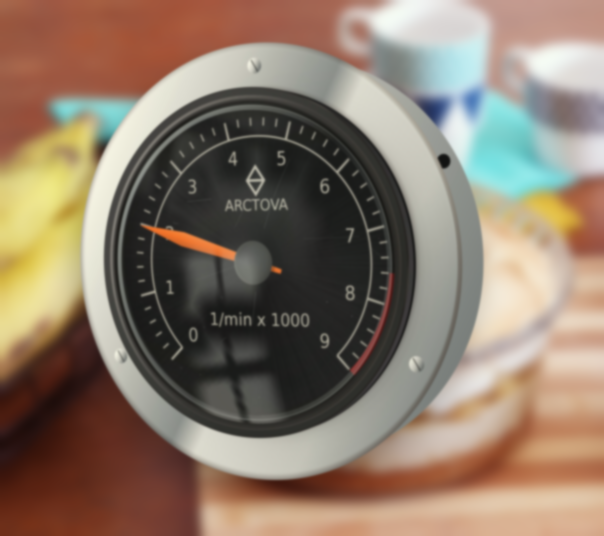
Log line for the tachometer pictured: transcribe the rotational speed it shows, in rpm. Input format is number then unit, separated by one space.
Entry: 2000 rpm
